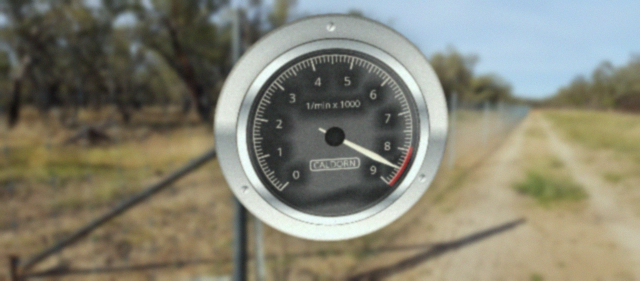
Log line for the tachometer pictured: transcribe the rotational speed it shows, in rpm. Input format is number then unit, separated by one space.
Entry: 8500 rpm
